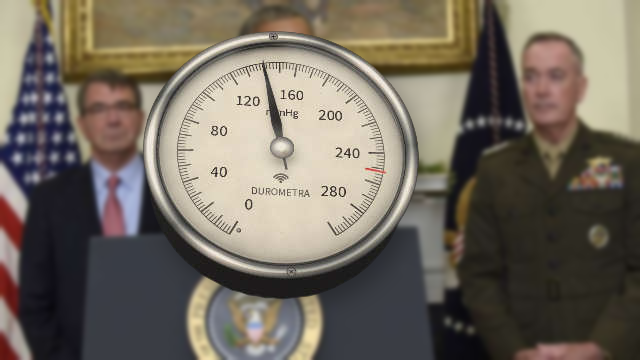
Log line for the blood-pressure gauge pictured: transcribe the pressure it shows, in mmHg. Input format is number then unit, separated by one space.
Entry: 140 mmHg
